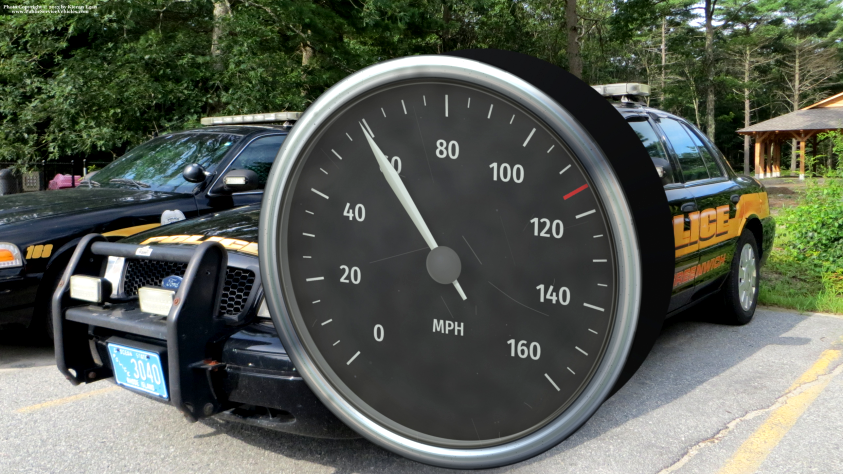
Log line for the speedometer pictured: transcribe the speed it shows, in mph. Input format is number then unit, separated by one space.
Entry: 60 mph
